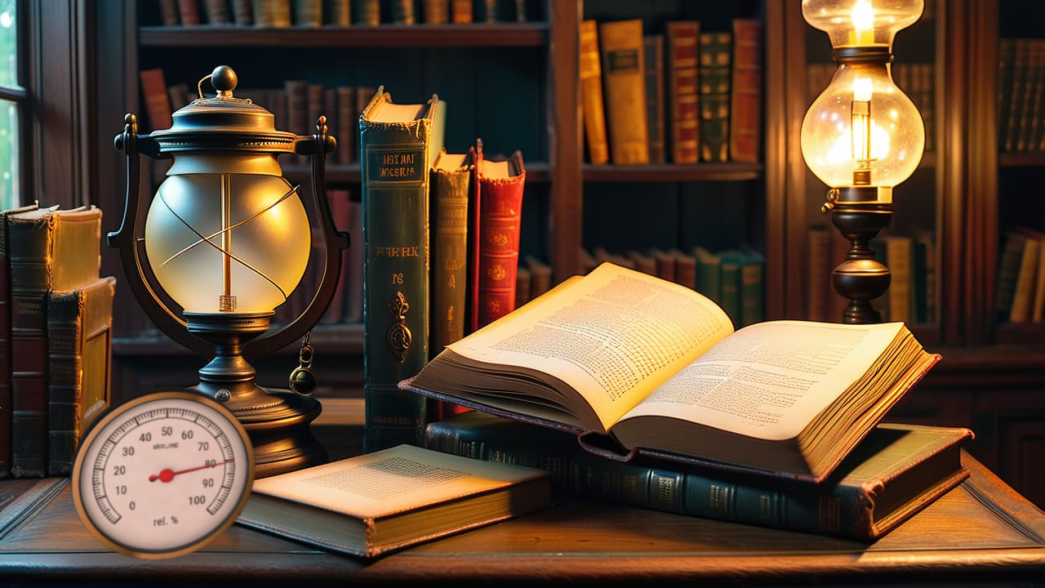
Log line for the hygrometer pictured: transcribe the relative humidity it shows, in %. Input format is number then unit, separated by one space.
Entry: 80 %
